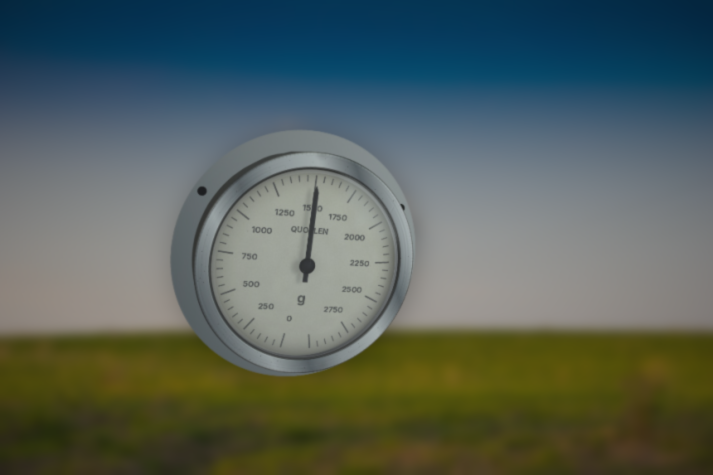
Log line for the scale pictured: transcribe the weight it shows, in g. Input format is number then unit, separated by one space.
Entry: 1500 g
